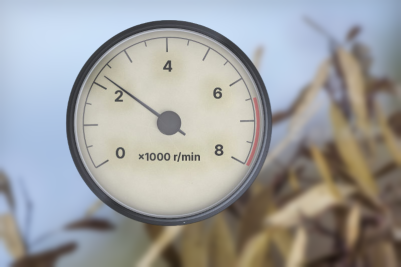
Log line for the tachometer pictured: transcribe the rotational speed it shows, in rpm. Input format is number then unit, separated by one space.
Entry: 2250 rpm
